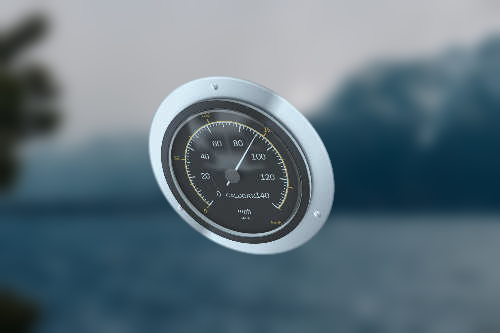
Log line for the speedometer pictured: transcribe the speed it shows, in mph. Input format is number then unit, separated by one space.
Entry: 90 mph
